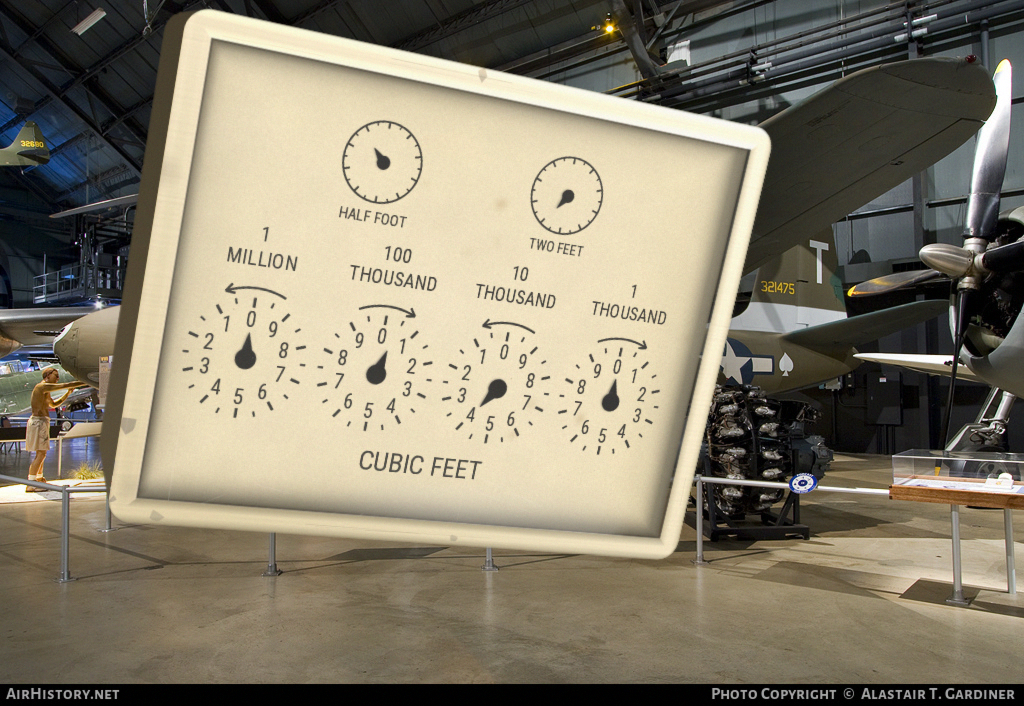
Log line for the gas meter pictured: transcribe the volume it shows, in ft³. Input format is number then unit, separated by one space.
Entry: 4000 ft³
